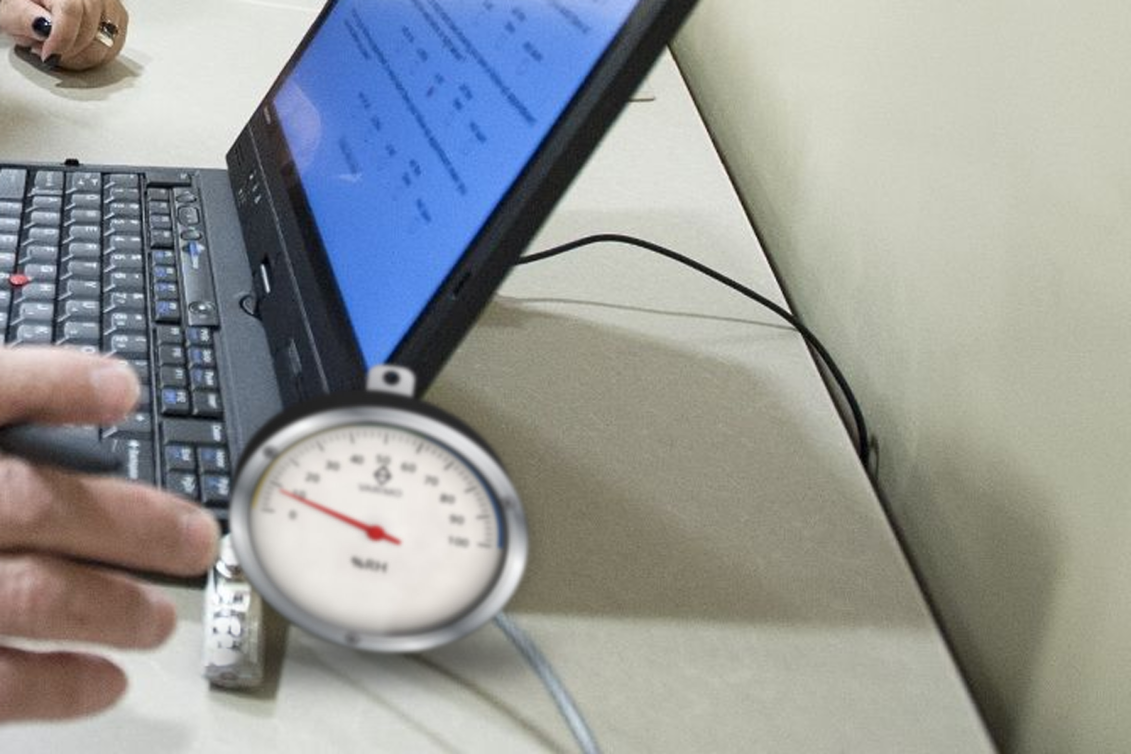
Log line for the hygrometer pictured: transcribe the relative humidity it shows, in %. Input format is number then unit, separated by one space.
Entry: 10 %
